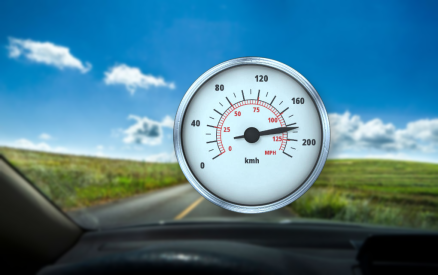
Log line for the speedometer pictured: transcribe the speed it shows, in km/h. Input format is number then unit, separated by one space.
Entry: 185 km/h
